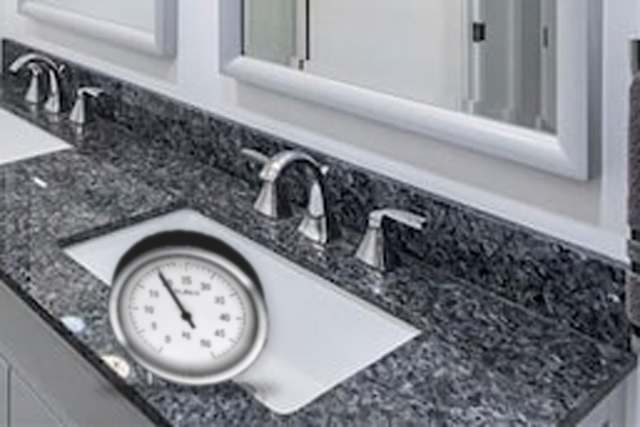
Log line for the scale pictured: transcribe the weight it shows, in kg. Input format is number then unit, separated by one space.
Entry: 20 kg
